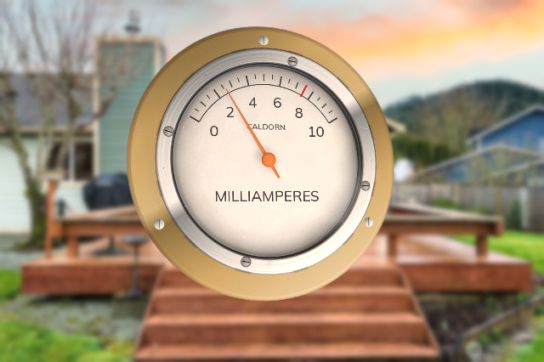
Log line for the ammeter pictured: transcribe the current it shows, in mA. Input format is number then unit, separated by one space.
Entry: 2.5 mA
